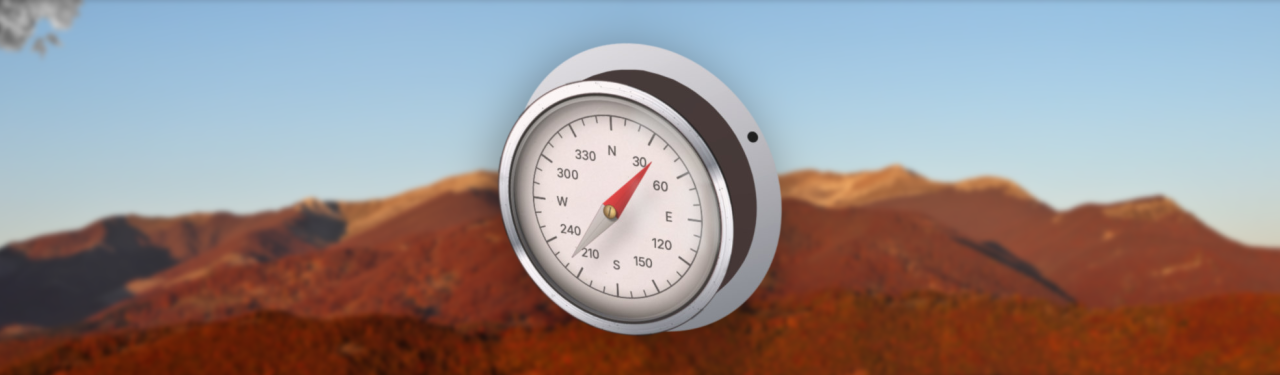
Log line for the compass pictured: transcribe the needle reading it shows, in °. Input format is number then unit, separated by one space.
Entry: 40 °
